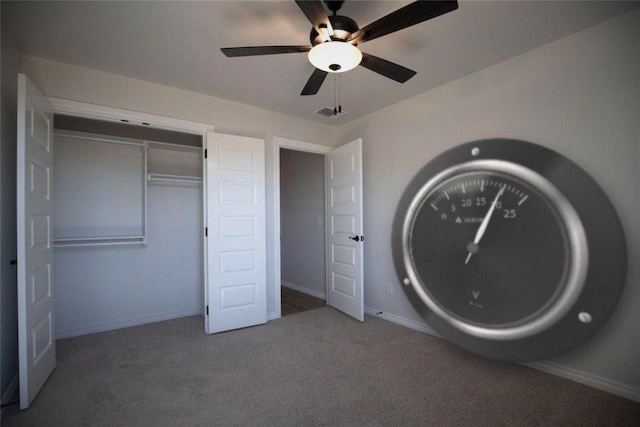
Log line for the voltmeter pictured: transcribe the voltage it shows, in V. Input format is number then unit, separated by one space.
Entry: 20 V
